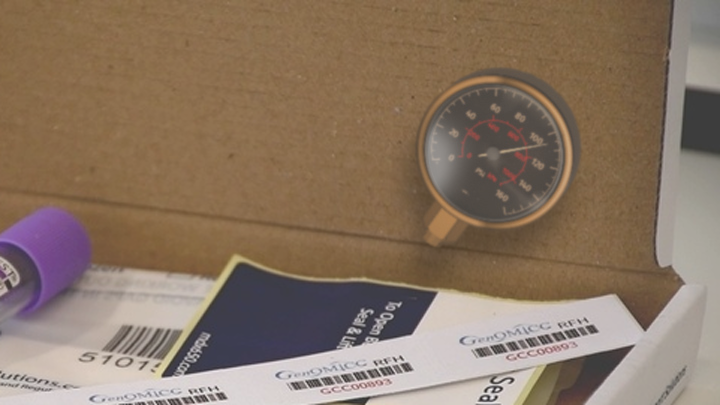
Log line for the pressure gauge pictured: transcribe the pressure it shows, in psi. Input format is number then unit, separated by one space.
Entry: 105 psi
